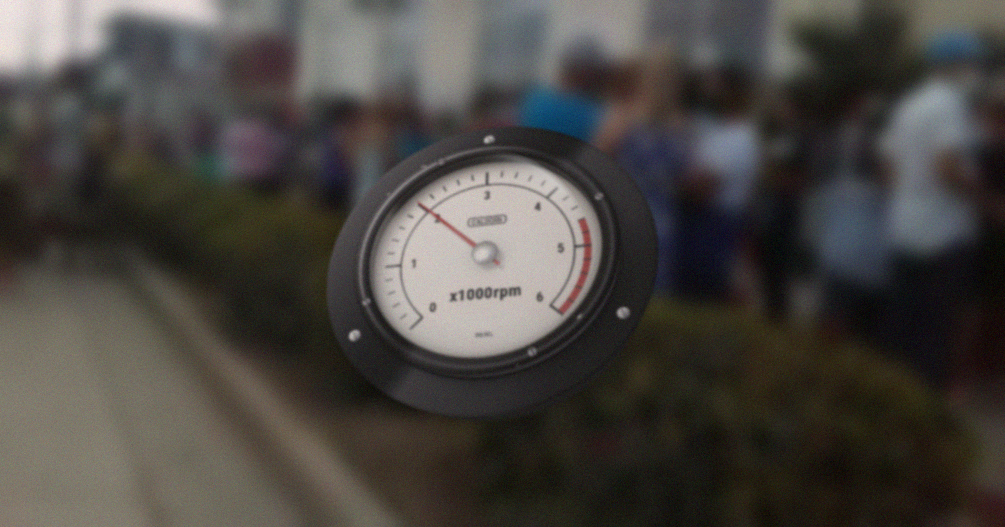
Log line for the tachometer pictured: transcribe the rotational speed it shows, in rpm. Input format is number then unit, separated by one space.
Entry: 2000 rpm
